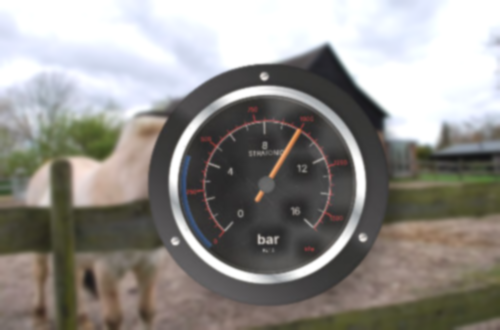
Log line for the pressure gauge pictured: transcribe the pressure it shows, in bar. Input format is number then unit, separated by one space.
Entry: 10 bar
